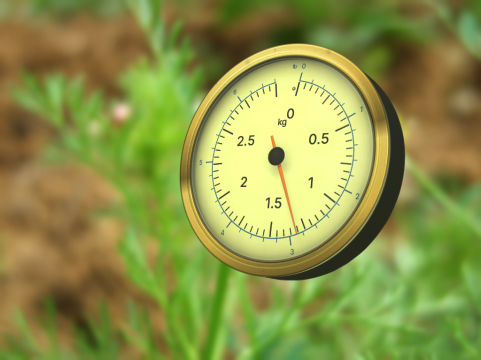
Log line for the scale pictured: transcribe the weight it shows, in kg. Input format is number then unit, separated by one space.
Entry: 1.3 kg
